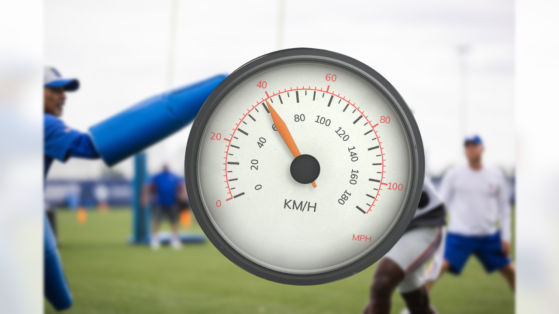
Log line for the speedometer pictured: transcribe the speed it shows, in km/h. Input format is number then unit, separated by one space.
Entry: 62.5 km/h
